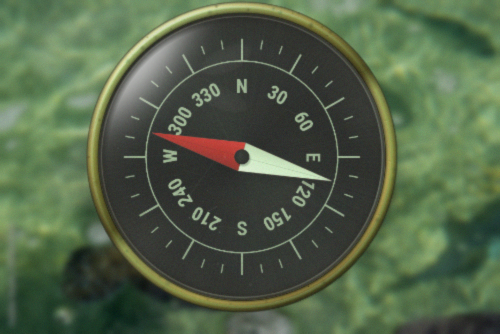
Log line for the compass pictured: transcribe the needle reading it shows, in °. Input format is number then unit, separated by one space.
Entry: 285 °
